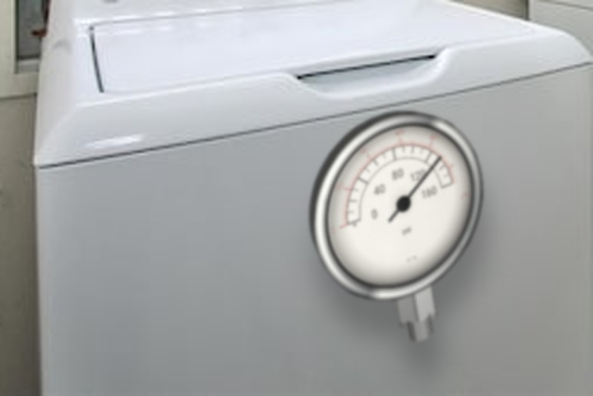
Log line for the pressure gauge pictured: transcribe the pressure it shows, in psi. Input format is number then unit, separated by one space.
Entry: 130 psi
